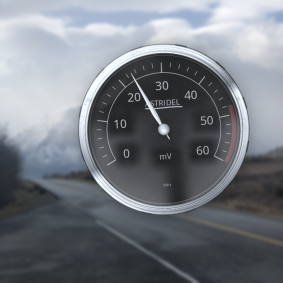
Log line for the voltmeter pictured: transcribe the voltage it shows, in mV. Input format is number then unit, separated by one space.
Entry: 23 mV
